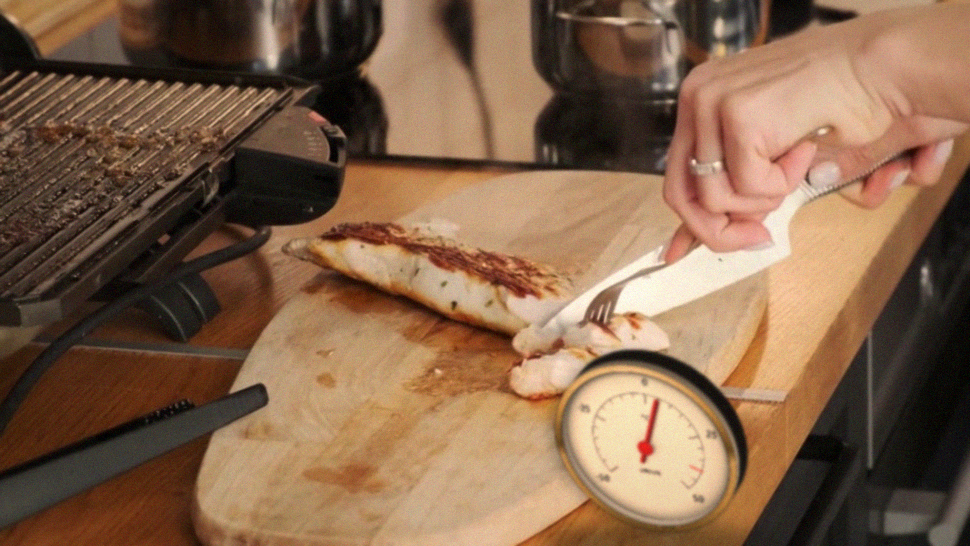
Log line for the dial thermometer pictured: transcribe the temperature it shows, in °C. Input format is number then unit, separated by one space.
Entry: 5 °C
